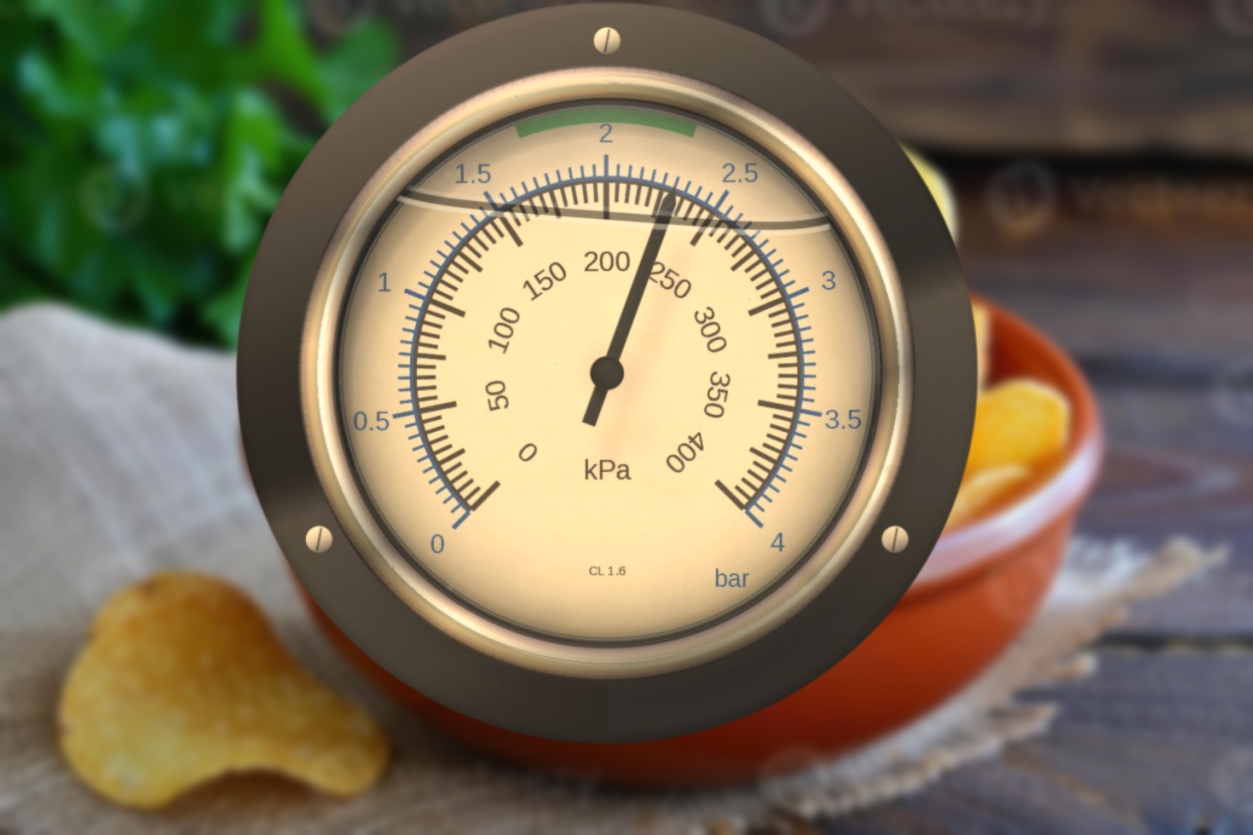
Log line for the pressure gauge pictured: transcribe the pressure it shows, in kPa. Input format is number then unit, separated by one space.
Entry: 230 kPa
